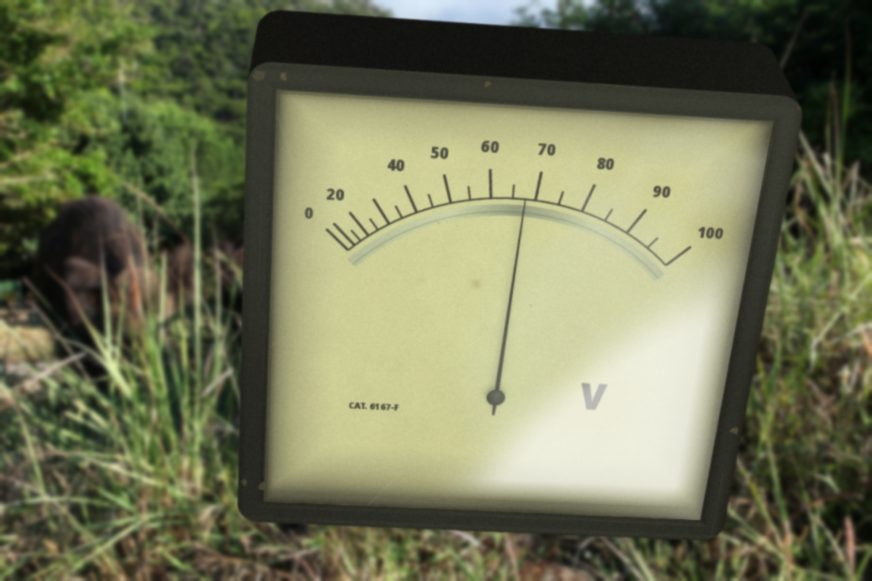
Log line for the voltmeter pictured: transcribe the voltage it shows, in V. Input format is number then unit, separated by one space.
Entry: 67.5 V
